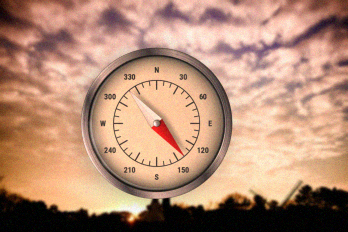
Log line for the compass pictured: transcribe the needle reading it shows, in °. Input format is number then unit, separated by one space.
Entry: 140 °
